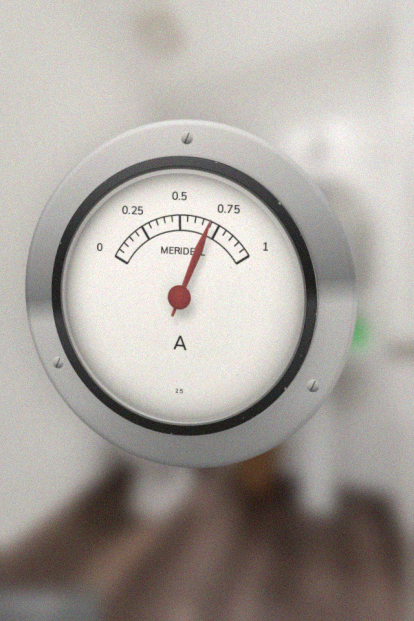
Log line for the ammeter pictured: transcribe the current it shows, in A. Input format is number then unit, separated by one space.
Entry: 0.7 A
